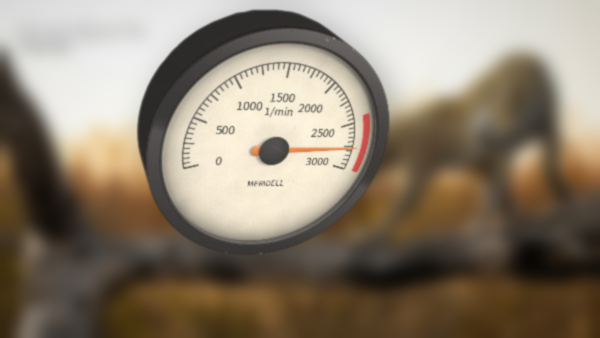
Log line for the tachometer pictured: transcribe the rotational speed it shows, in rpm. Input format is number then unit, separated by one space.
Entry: 2750 rpm
